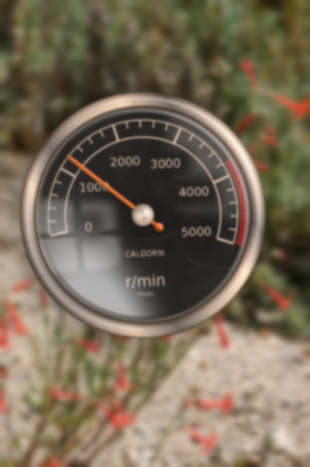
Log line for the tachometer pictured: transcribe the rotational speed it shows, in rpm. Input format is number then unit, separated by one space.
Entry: 1200 rpm
